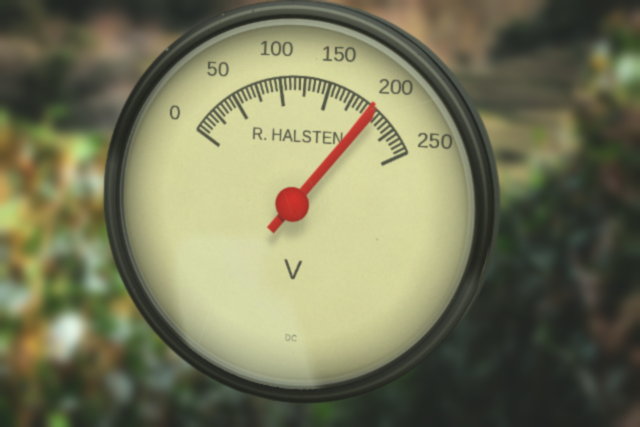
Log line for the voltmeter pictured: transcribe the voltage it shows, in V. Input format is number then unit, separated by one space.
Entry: 200 V
